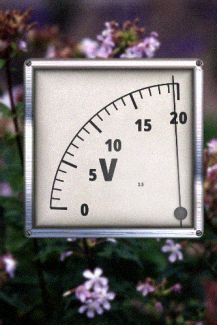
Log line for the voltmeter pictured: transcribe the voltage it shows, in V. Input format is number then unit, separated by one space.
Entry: 19.5 V
